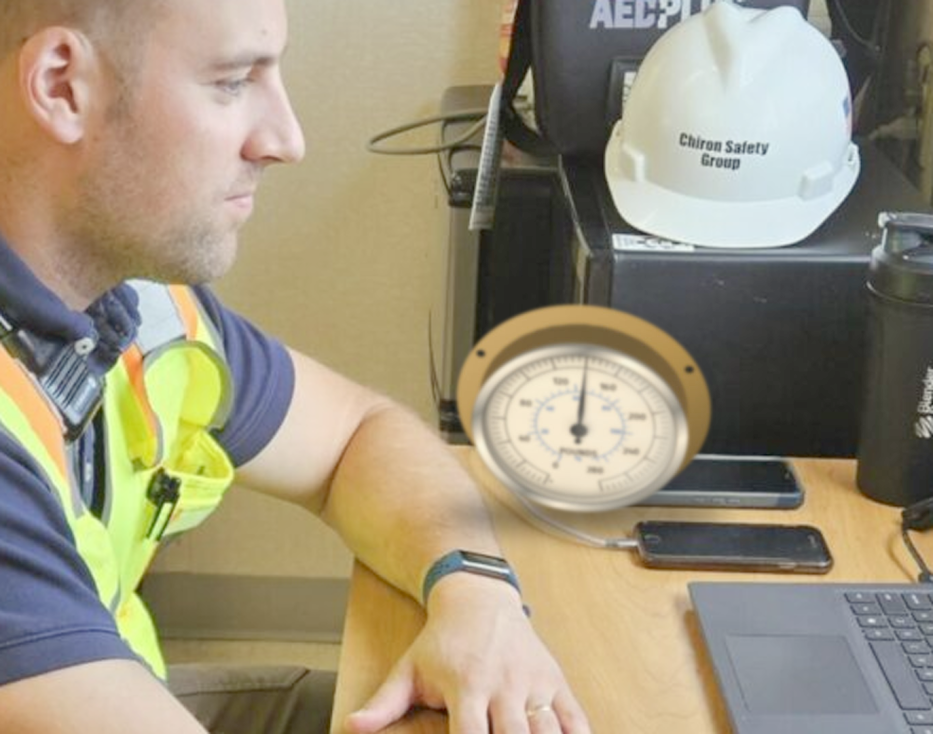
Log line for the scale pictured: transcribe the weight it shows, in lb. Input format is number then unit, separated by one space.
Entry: 140 lb
